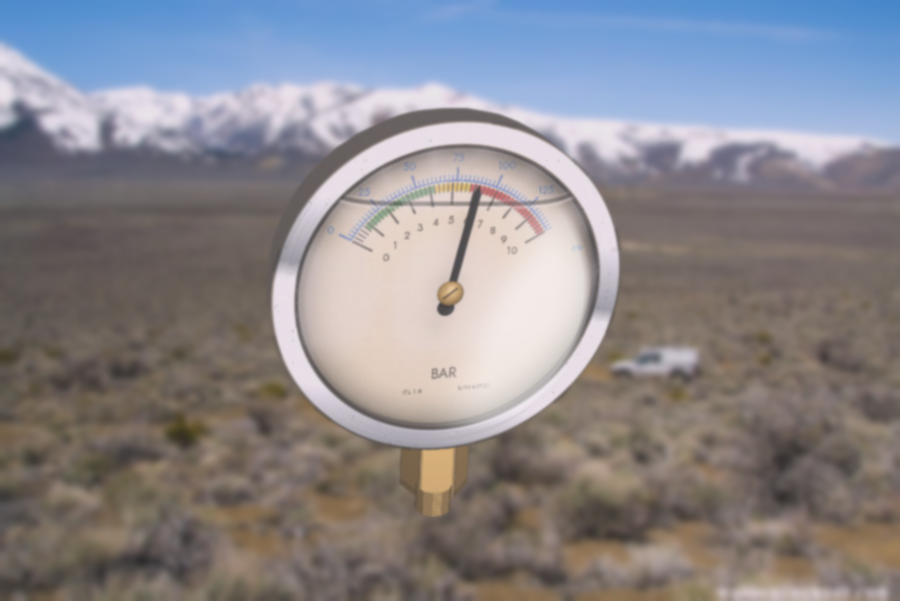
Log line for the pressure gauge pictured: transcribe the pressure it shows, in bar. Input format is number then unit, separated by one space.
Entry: 6 bar
